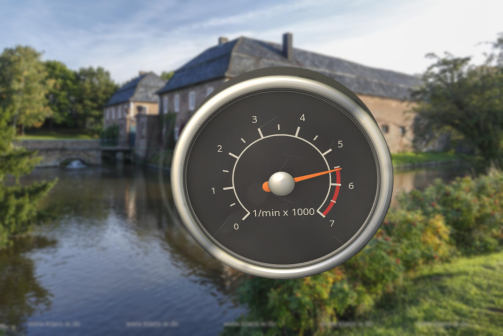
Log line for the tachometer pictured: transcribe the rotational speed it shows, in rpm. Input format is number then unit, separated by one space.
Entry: 5500 rpm
